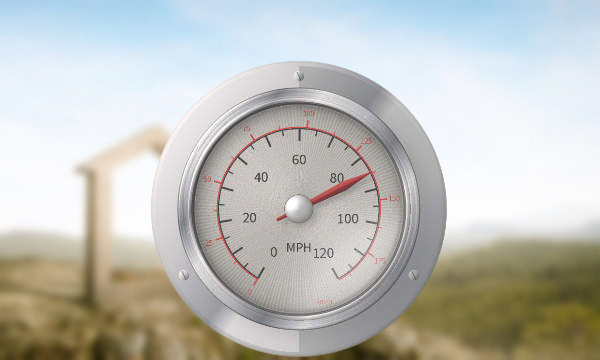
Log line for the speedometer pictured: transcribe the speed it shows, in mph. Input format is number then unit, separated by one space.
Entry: 85 mph
